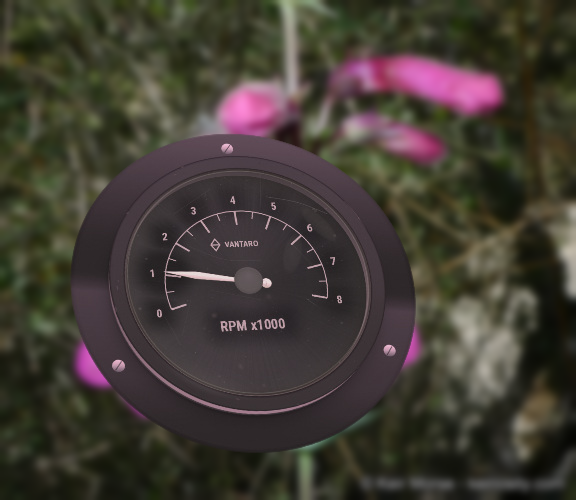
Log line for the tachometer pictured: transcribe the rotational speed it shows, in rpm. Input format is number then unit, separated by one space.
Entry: 1000 rpm
